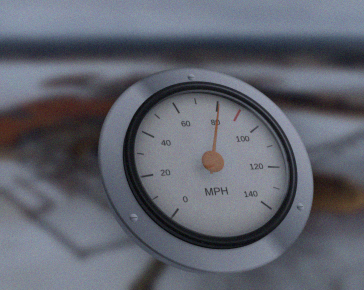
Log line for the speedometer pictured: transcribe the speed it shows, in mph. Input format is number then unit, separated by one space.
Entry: 80 mph
